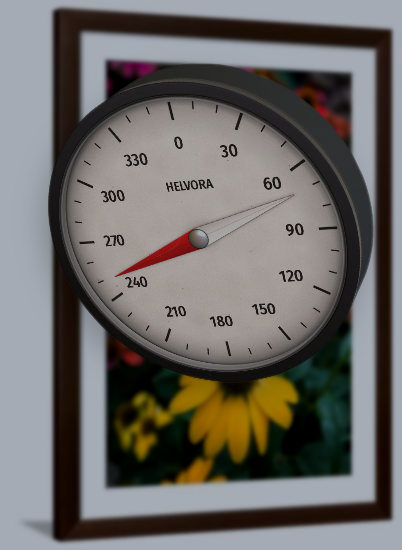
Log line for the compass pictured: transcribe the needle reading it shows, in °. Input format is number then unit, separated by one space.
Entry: 250 °
